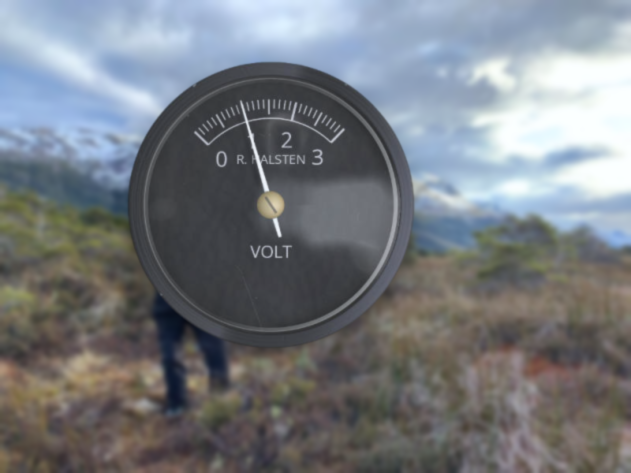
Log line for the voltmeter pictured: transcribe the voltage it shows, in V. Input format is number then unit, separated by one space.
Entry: 1 V
